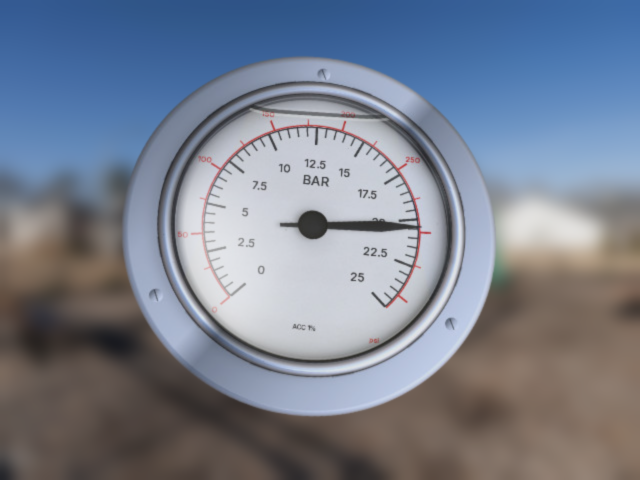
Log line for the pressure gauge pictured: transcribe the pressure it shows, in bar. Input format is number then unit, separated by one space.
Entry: 20.5 bar
